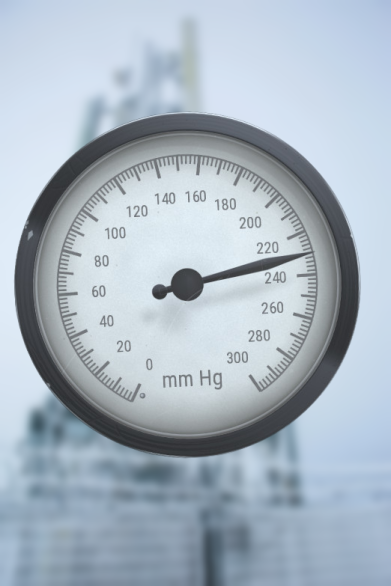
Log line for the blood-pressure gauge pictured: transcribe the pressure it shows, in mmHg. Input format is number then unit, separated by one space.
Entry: 230 mmHg
